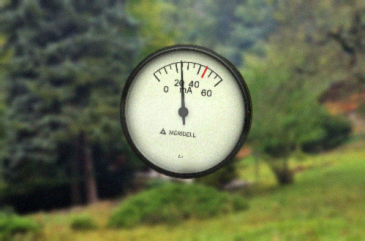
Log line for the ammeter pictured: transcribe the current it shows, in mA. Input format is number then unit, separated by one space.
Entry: 25 mA
